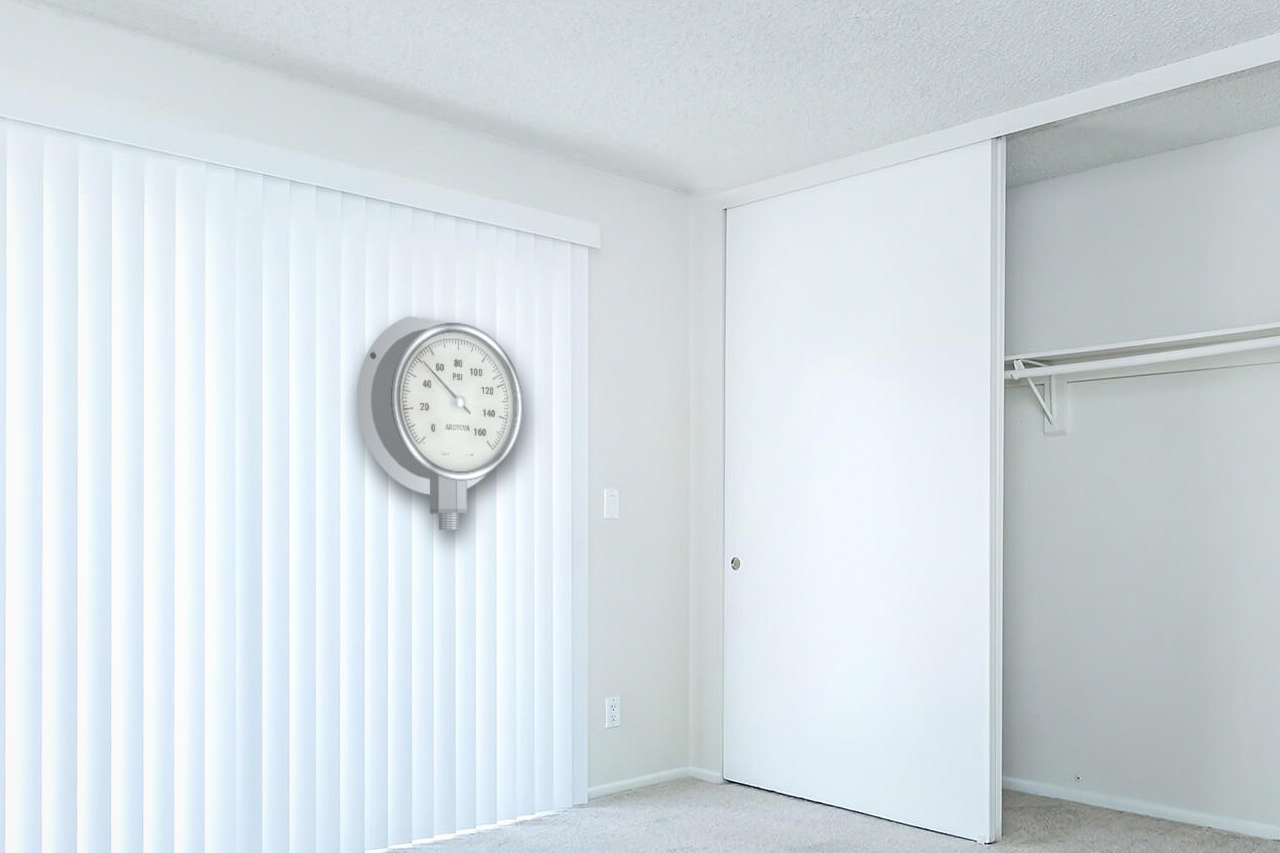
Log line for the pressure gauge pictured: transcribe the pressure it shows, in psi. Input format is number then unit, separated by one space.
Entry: 50 psi
